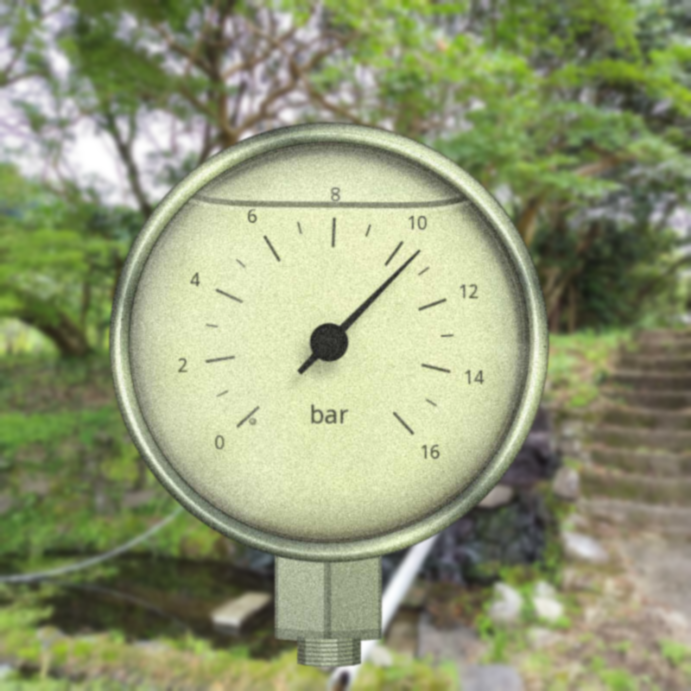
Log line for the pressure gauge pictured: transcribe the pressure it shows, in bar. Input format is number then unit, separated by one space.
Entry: 10.5 bar
